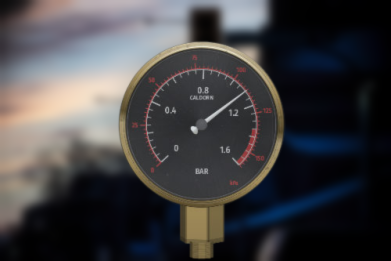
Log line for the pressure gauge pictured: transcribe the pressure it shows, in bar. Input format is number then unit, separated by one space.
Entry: 1.1 bar
